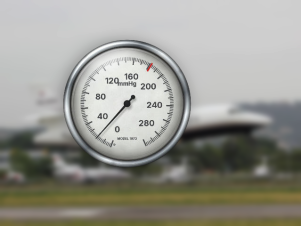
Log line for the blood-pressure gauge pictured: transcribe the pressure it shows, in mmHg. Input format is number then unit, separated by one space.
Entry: 20 mmHg
